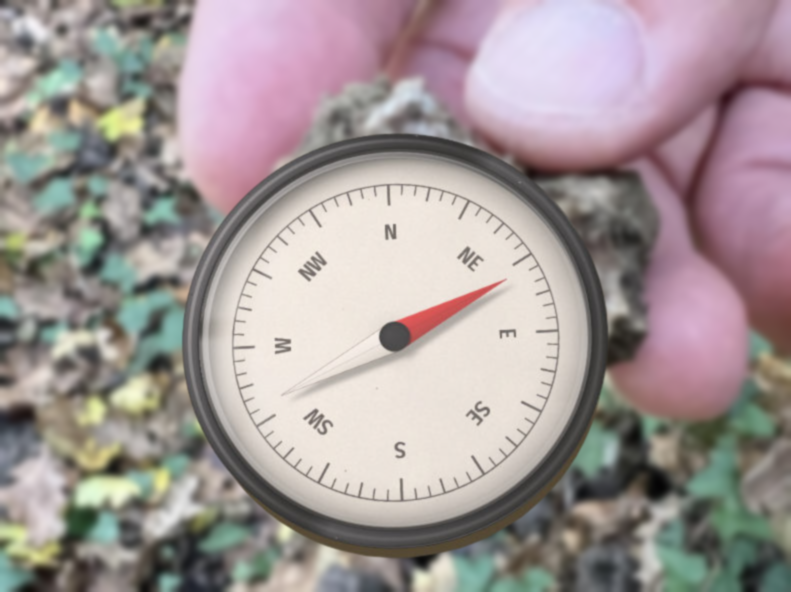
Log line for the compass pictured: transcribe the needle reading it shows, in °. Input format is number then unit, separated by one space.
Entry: 65 °
